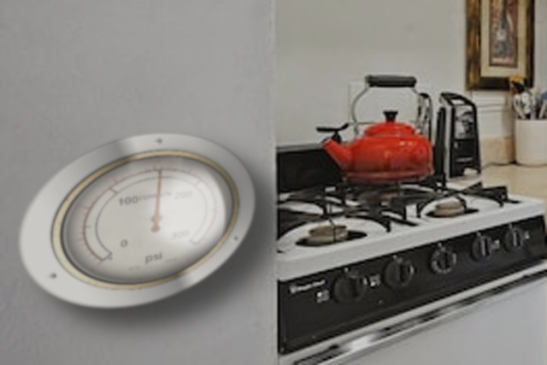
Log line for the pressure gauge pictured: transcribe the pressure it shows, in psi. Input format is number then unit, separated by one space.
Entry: 150 psi
